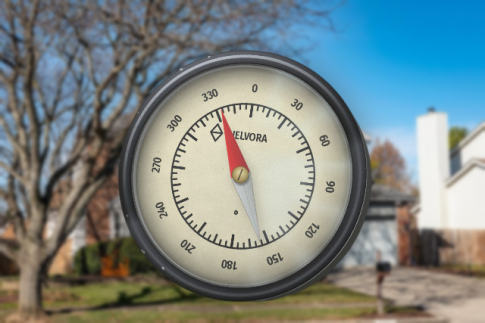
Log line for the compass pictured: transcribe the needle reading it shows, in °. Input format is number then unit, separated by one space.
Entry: 335 °
